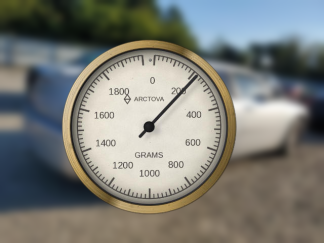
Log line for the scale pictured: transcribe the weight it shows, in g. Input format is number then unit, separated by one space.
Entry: 220 g
